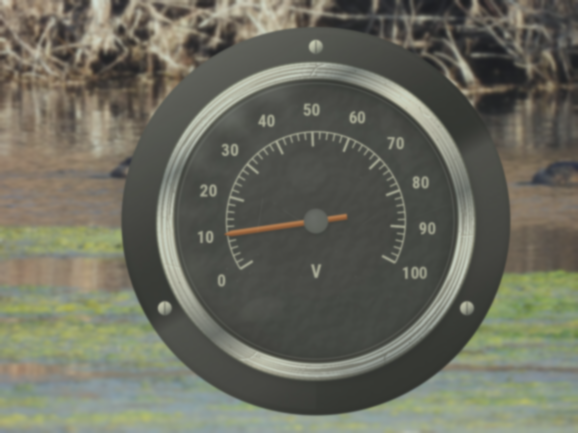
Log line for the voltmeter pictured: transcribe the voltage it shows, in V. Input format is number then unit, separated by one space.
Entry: 10 V
